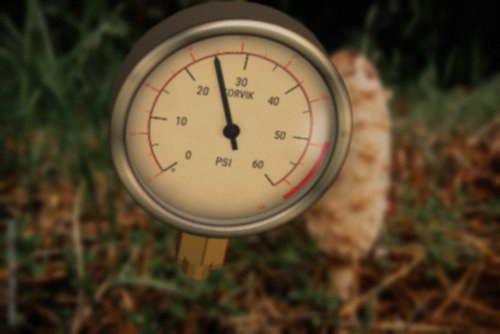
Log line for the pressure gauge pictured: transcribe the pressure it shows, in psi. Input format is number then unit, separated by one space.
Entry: 25 psi
